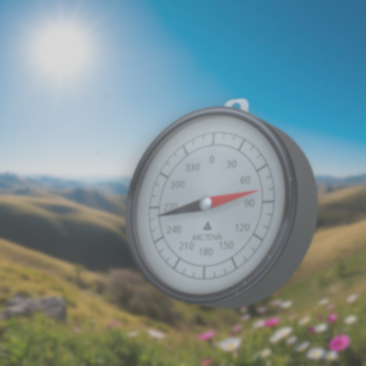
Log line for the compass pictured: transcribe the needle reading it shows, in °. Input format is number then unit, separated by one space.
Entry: 80 °
